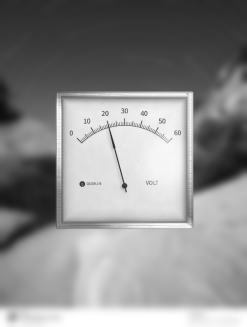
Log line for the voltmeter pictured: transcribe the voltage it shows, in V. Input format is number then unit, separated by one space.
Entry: 20 V
